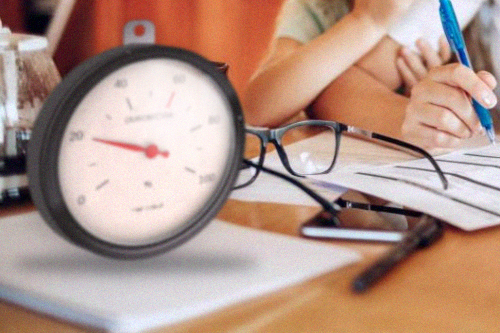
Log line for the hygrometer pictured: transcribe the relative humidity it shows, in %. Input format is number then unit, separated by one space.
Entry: 20 %
